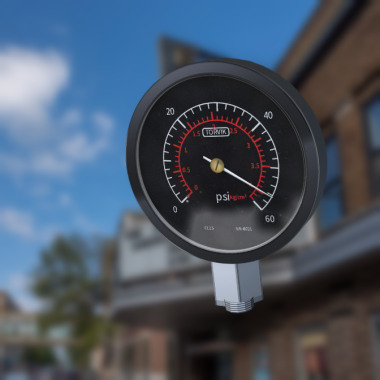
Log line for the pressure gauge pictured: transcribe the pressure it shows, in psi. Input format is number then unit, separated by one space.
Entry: 56 psi
